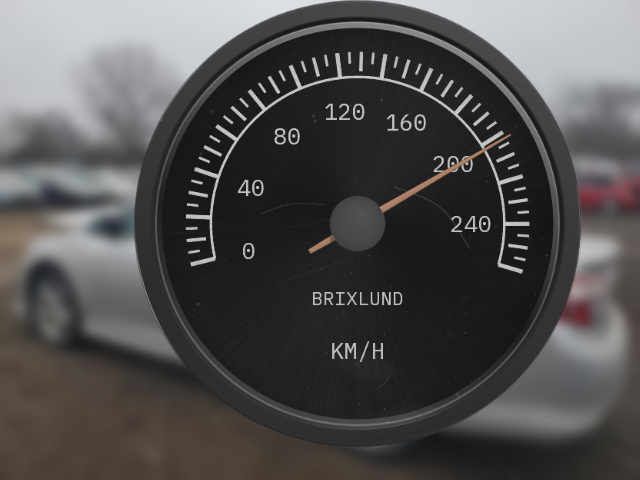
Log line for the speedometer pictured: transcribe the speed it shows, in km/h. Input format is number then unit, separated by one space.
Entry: 202.5 km/h
